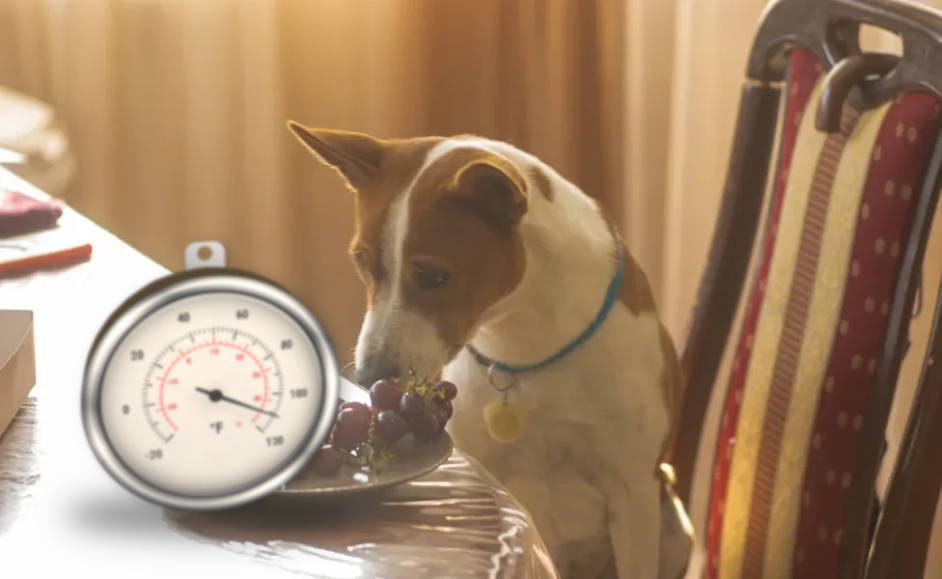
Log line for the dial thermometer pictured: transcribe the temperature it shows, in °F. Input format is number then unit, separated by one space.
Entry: 110 °F
